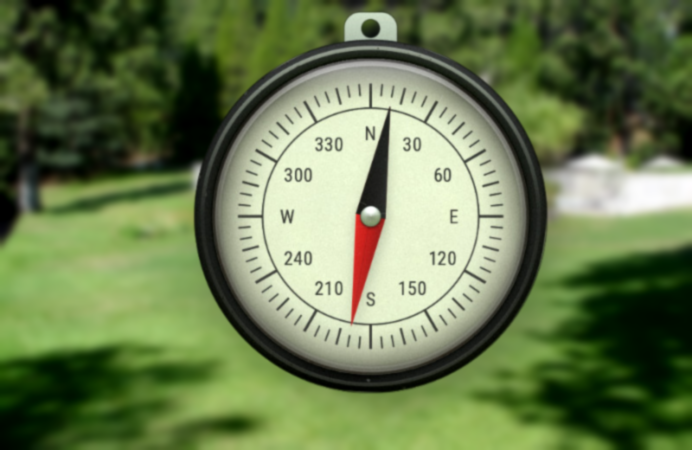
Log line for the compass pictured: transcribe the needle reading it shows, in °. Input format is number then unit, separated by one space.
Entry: 190 °
